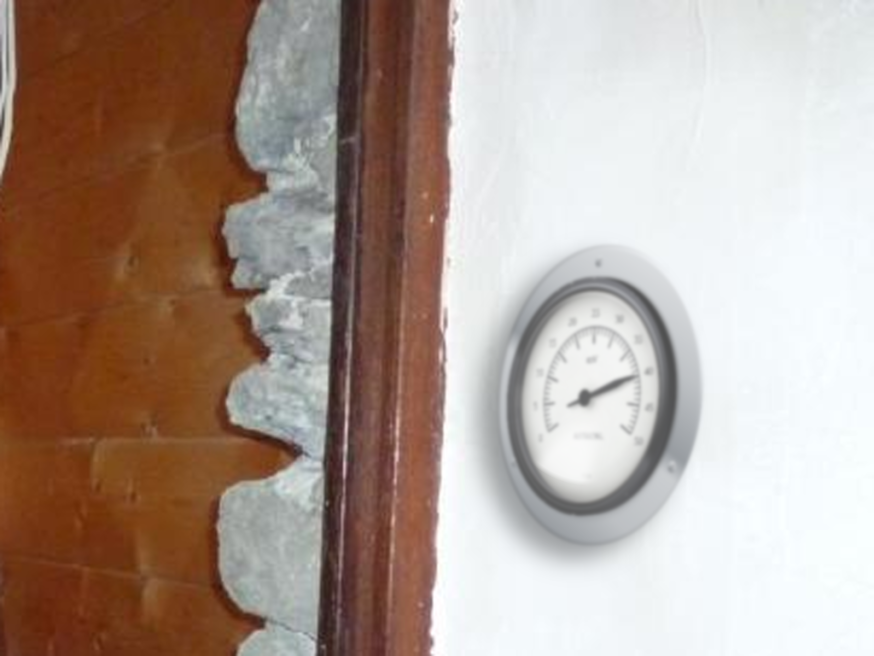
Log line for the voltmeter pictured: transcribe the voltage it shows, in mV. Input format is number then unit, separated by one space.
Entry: 40 mV
